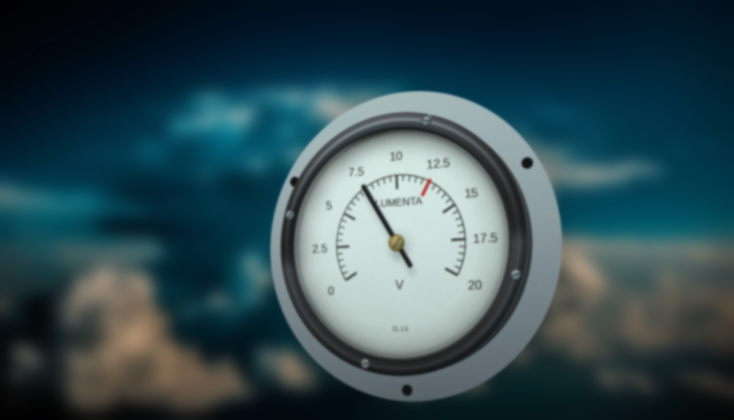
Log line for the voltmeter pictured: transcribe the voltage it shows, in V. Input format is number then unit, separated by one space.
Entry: 7.5 V
